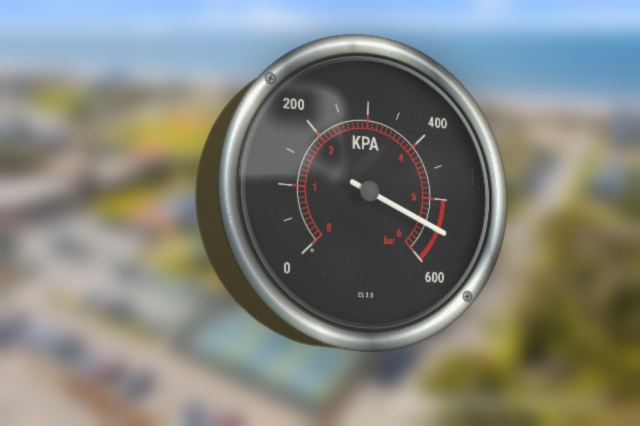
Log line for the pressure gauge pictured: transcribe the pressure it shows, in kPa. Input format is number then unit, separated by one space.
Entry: 550 kPa
